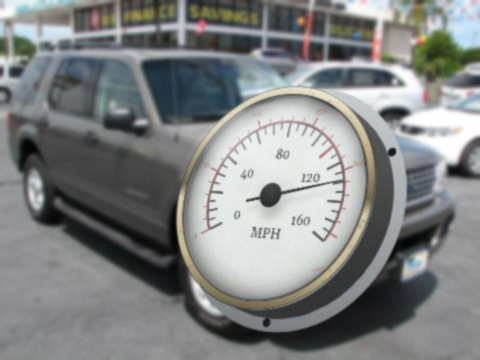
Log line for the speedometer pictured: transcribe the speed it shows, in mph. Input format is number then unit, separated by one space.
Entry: 130 mph
